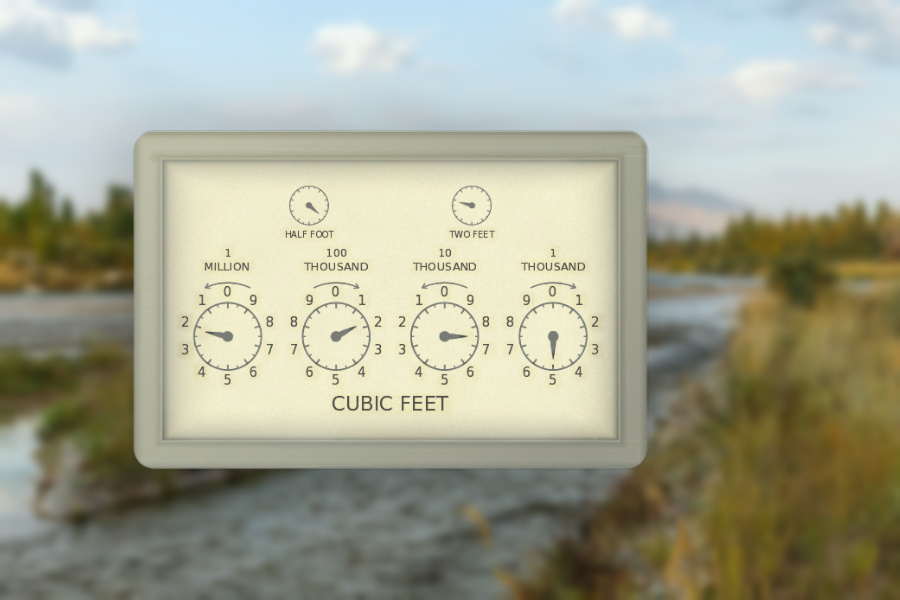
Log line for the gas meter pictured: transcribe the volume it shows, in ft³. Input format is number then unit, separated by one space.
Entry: 217500 ft³
